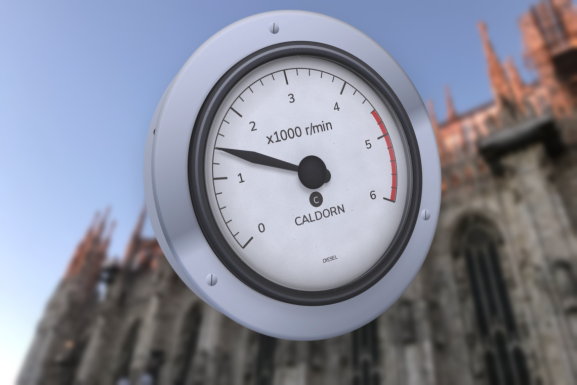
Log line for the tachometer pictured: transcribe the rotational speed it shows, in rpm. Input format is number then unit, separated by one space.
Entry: 1400 rpm
